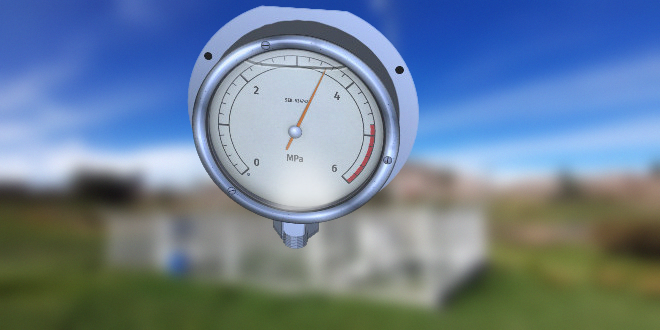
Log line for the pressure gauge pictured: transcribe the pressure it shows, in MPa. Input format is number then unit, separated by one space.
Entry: 3.5 MPa
